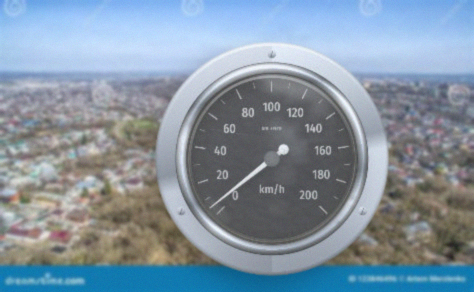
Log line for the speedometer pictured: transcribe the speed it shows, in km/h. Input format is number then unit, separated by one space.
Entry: 5 km/h
